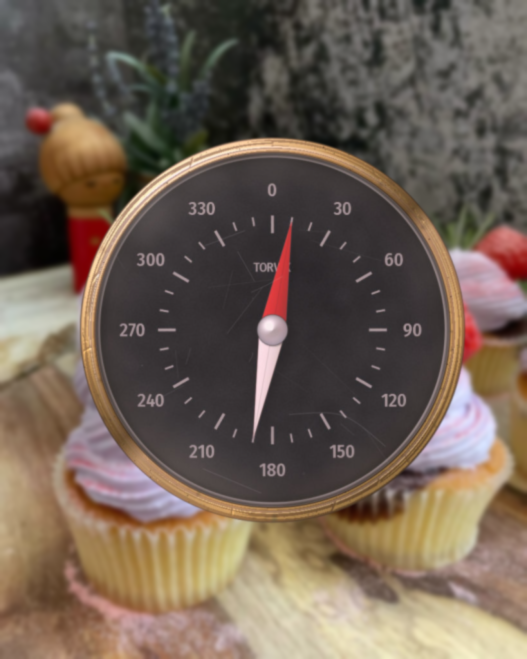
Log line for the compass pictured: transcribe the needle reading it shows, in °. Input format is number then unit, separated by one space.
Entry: 10 °
